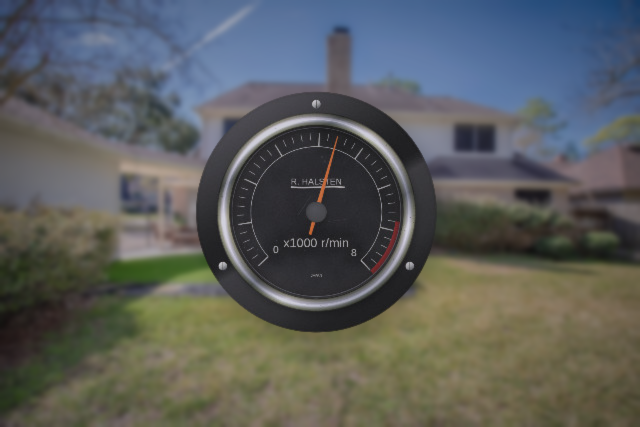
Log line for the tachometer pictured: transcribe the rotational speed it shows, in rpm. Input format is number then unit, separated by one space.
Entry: 4400 rpm
